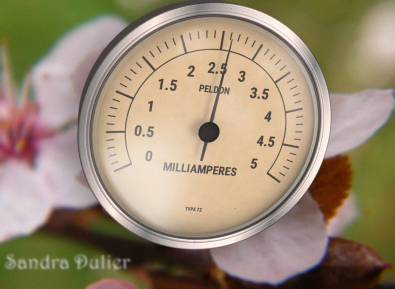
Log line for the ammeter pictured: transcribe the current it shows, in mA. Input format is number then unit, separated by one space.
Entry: 2.6 mA
